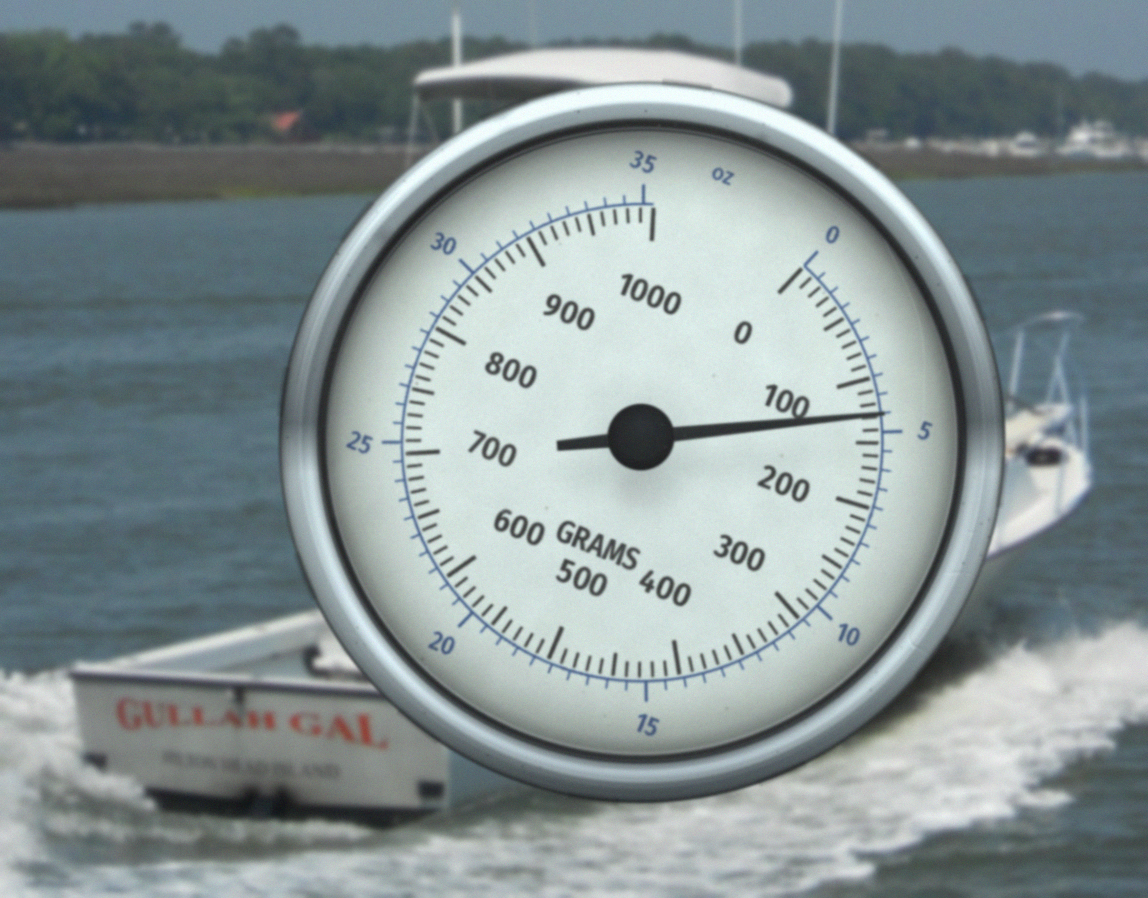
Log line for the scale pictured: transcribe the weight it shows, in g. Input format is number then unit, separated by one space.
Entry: 130 g
